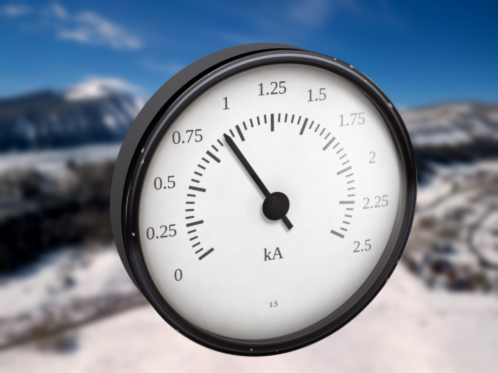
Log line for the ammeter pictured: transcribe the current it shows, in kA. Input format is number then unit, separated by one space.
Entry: 0.9 kA
